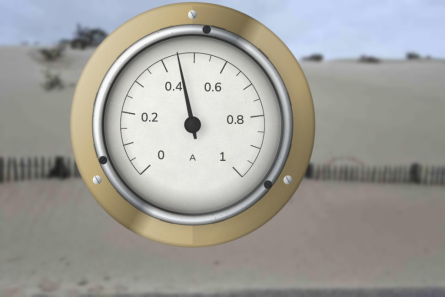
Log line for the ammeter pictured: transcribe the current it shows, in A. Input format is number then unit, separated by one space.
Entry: 0.45 A
